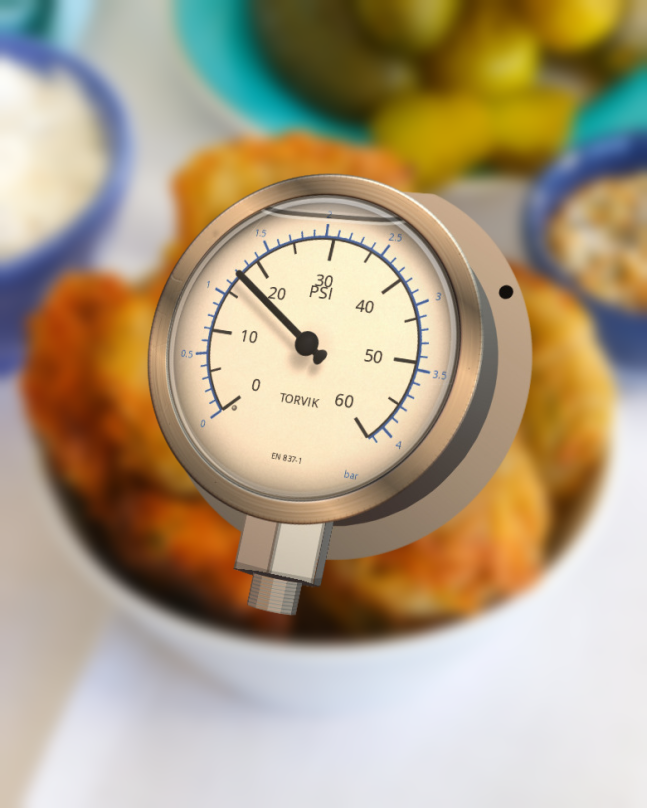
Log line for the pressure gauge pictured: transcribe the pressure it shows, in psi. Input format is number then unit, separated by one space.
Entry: 17.5 psi
